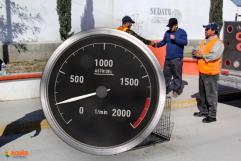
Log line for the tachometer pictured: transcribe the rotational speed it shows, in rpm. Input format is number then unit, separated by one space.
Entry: 200 rpm
